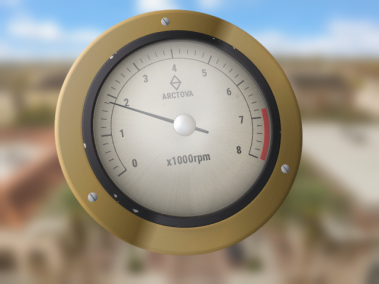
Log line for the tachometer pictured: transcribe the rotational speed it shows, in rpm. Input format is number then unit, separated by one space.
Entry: 1800 rpm
